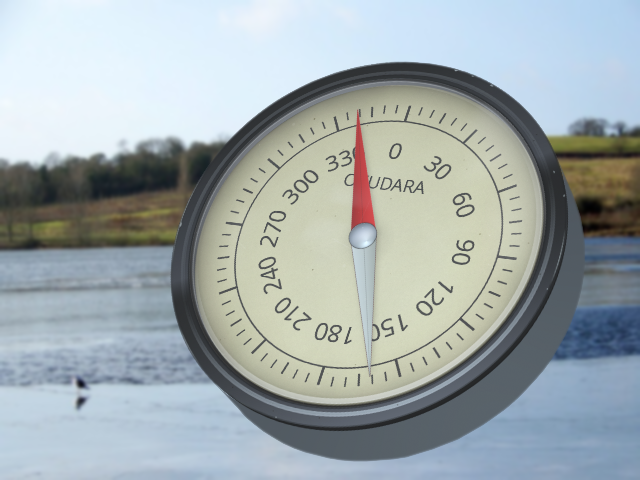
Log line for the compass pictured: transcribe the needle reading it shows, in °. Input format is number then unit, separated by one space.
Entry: 340 °
